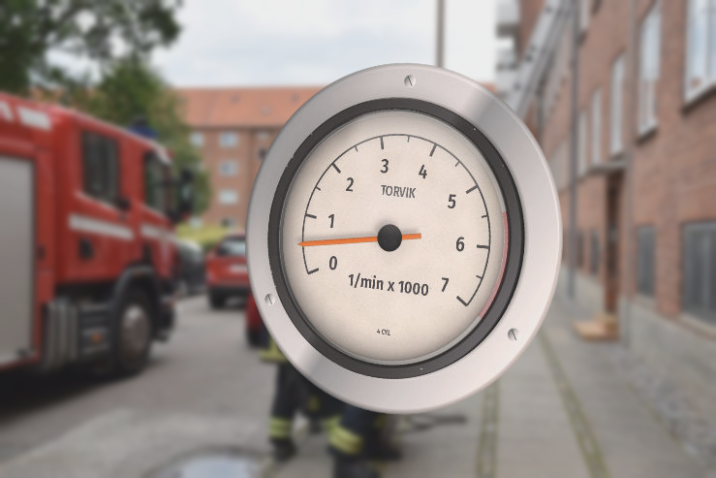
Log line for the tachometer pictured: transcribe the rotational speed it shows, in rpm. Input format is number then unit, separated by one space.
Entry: 500 rpm
